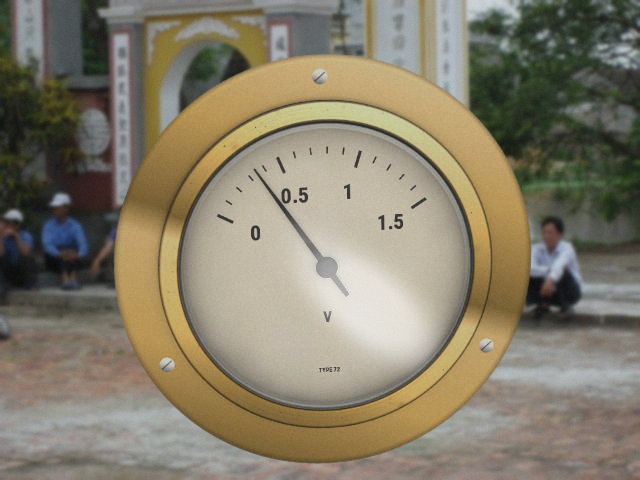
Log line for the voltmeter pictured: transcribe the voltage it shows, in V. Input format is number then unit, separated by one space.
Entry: 0.35 V
